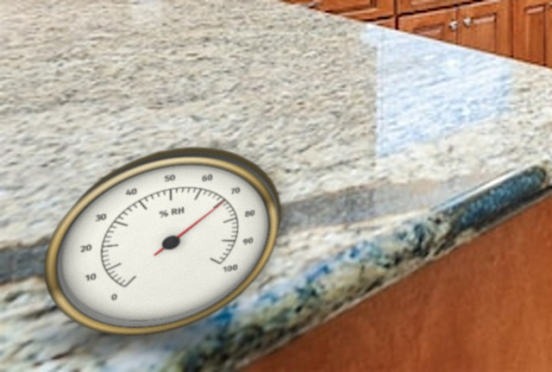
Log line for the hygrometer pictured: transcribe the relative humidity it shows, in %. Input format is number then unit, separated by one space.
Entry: 70 %
